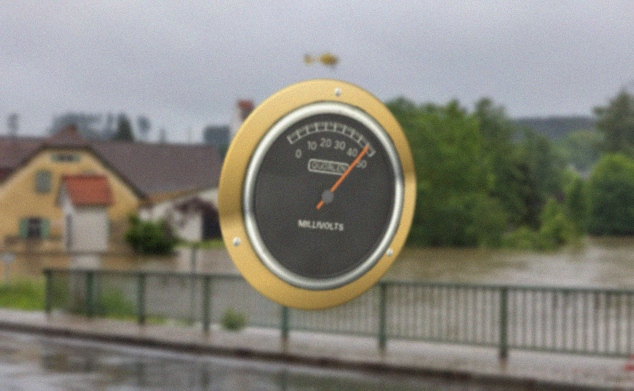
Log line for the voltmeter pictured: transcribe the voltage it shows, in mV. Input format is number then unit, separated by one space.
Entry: 45 mV
